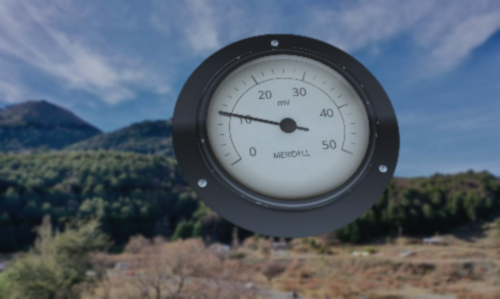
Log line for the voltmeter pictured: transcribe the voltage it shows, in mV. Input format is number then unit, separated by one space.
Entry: 10 mV
